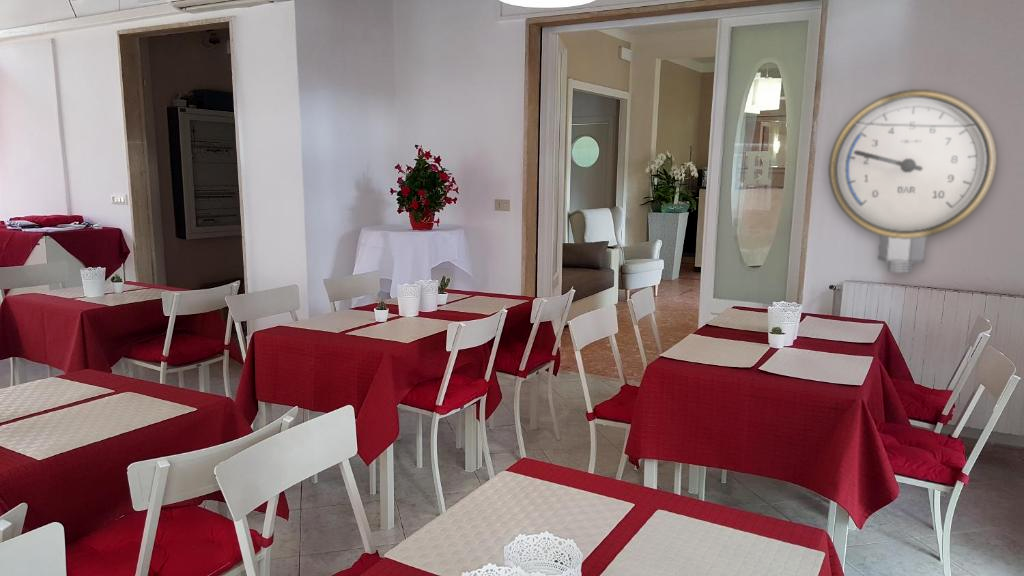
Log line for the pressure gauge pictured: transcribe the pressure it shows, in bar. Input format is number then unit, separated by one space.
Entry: 2.25 bar
